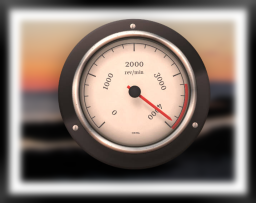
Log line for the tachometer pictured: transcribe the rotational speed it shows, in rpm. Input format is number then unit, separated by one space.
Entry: 3900 rpm
